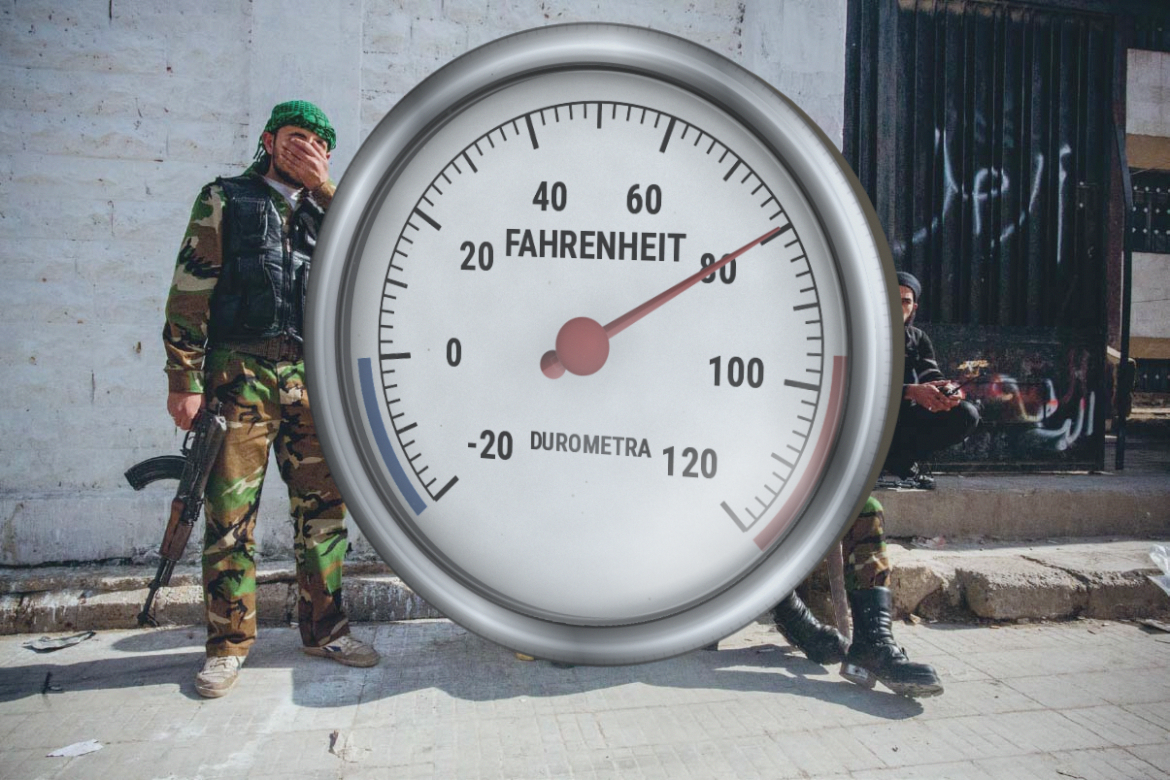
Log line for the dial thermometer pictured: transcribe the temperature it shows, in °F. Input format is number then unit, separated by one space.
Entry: 80 °F
